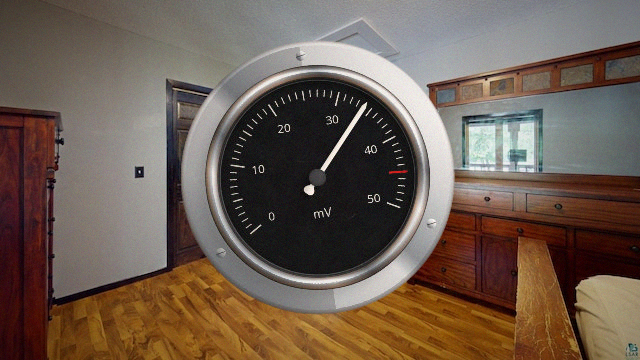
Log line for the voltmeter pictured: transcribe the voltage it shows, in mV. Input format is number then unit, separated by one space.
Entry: 34 mV
